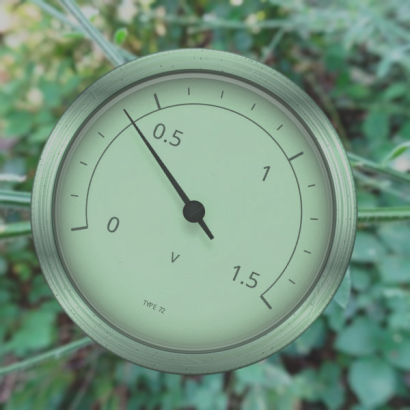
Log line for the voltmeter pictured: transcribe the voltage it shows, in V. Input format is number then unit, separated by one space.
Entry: 0.4 V
